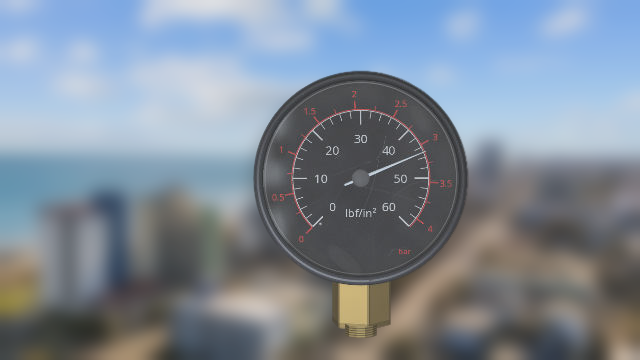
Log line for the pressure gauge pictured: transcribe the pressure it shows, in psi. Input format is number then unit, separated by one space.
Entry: 45 psi
